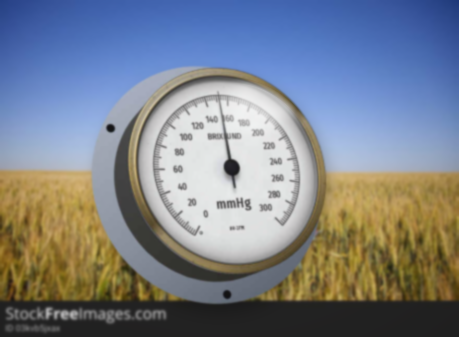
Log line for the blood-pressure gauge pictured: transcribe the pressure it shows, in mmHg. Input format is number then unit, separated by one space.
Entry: 150 mmHg
